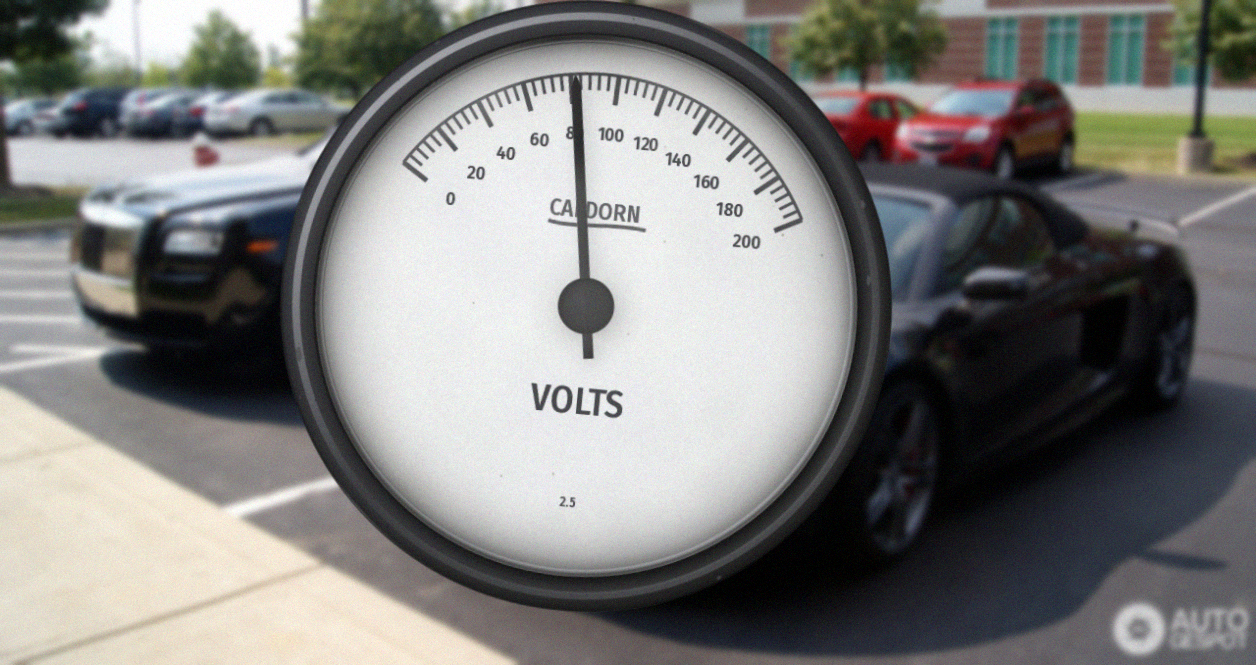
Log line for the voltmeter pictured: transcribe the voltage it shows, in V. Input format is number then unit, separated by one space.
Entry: 82 V
